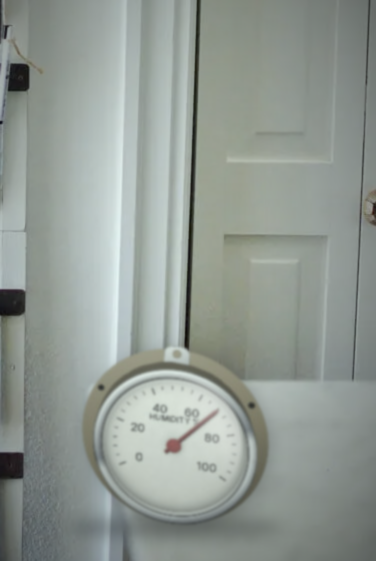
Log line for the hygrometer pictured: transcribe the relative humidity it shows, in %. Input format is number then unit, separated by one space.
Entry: 68 %
